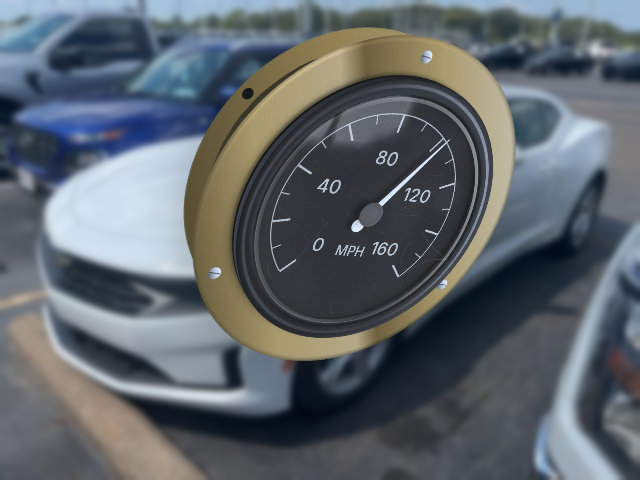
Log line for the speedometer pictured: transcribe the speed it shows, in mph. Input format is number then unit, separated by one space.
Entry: 100 mph
